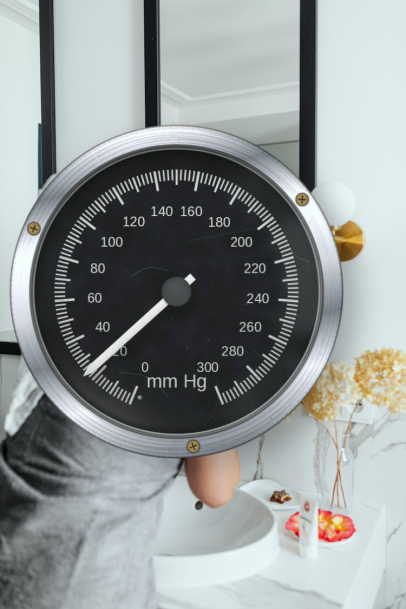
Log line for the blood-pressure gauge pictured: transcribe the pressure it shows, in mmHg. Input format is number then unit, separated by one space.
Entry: 24 mmHg
